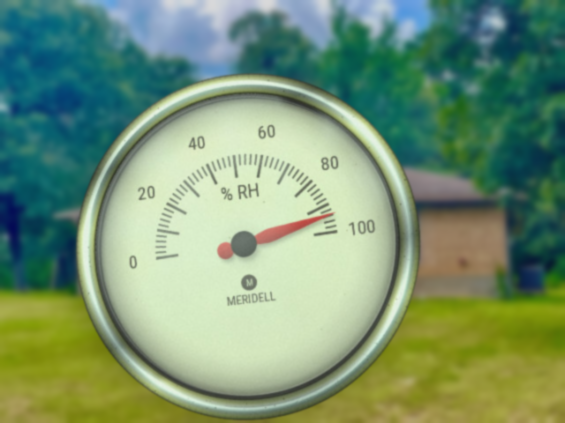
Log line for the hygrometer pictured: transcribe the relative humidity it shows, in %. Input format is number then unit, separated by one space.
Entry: 94 %
